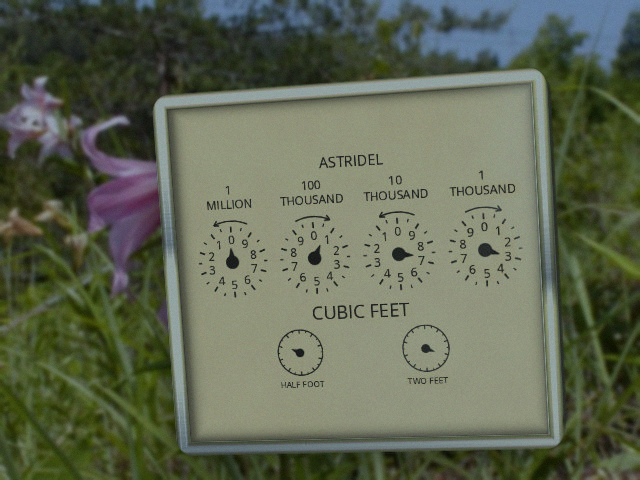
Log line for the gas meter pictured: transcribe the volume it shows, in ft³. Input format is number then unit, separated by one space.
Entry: 7300 ft³
